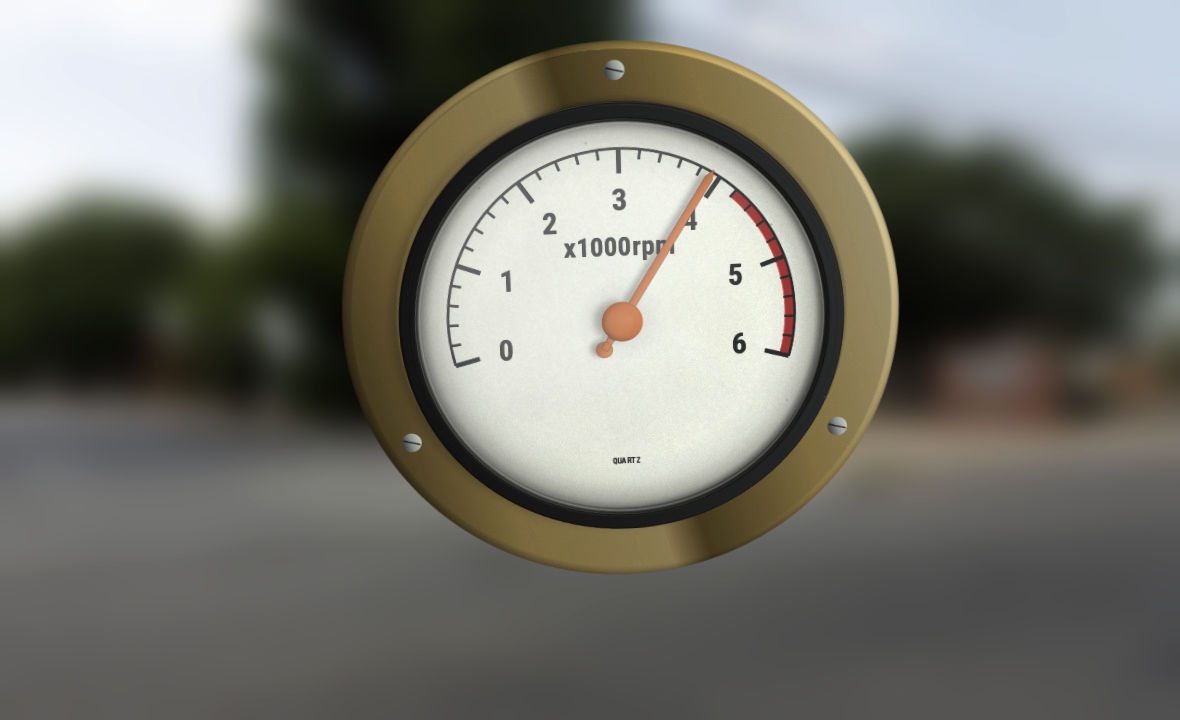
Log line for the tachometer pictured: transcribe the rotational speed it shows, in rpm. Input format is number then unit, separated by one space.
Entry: 3900 rpm
